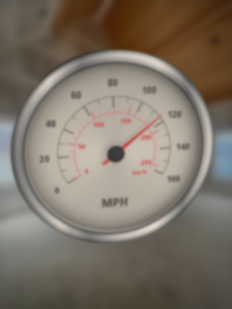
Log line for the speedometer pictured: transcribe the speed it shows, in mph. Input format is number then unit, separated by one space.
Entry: 115 mph
